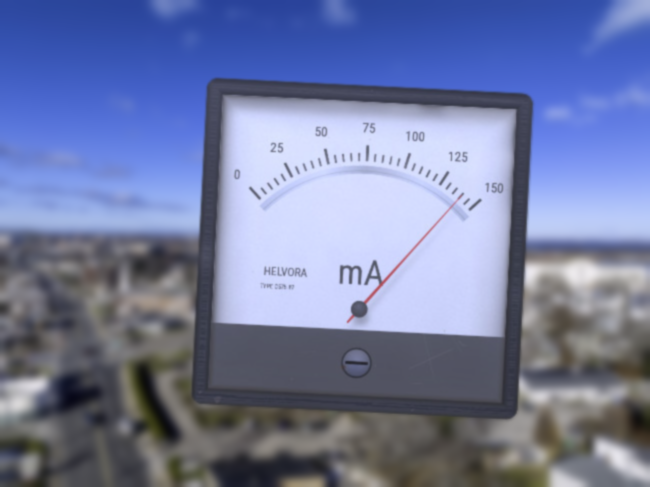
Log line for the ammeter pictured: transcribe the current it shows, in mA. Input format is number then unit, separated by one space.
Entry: 140 mA
